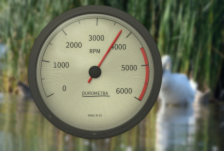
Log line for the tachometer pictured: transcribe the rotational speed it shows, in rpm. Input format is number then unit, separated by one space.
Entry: 3750 rpm
